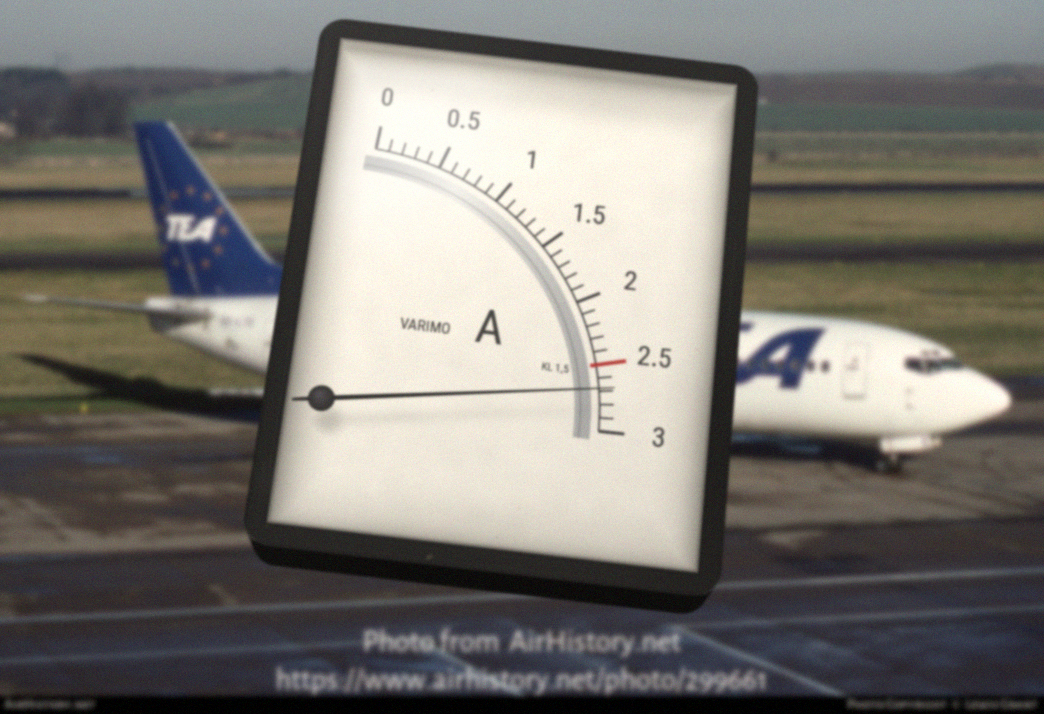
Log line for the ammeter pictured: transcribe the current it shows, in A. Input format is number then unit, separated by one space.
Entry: 2.7 A
